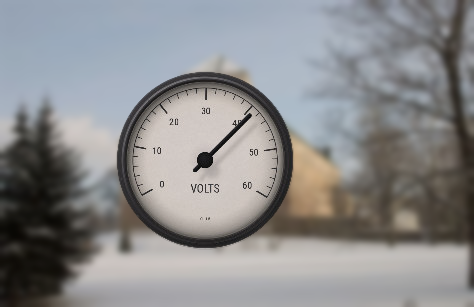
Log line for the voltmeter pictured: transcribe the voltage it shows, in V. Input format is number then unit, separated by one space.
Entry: 41 V
